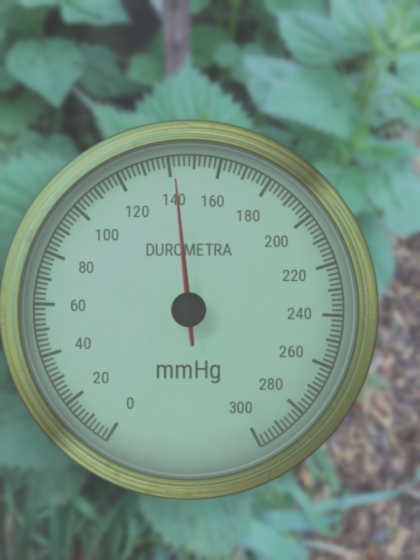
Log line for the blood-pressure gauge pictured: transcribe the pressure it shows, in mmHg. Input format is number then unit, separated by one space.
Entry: 142 mmHg
